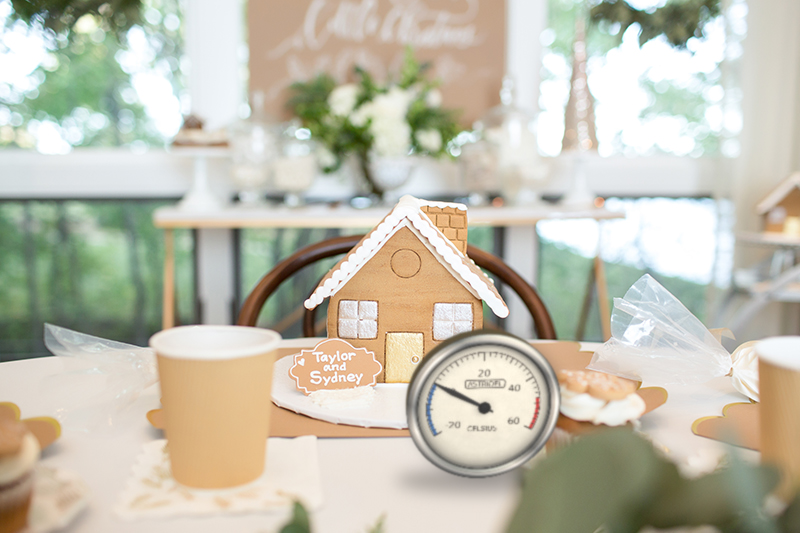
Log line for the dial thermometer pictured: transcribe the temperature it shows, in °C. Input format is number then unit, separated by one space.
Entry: 0 °C
